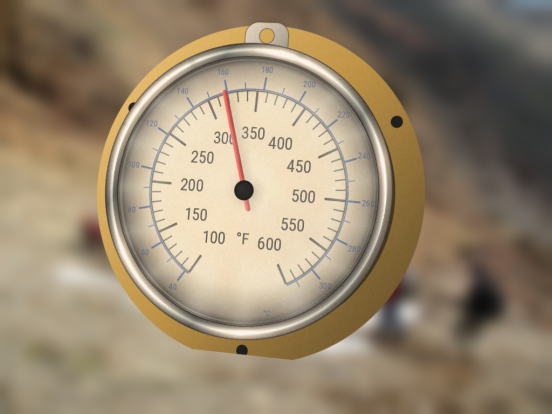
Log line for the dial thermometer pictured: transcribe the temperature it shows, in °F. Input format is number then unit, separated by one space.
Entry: 320 °F
